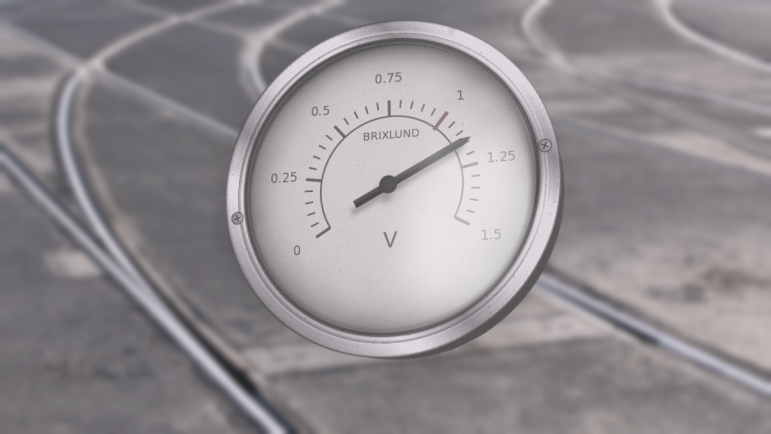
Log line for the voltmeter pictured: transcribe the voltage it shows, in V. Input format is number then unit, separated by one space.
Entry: 1.15 V
